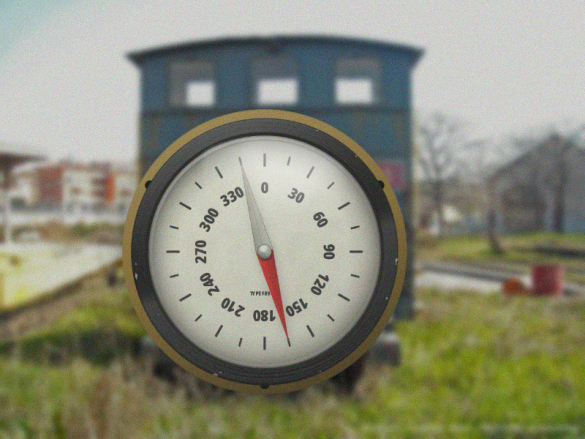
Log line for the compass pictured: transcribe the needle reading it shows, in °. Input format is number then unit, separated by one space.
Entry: 165 °
